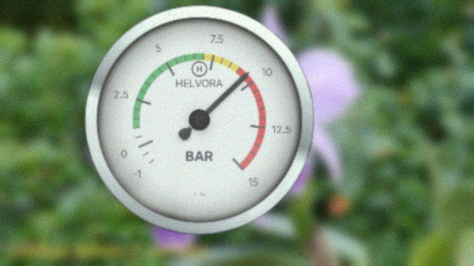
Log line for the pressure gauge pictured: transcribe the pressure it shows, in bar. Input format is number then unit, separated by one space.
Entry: 9.5 bar
